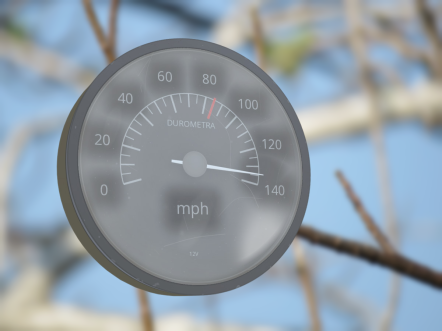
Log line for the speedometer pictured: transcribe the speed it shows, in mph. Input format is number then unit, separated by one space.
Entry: 135 mph
